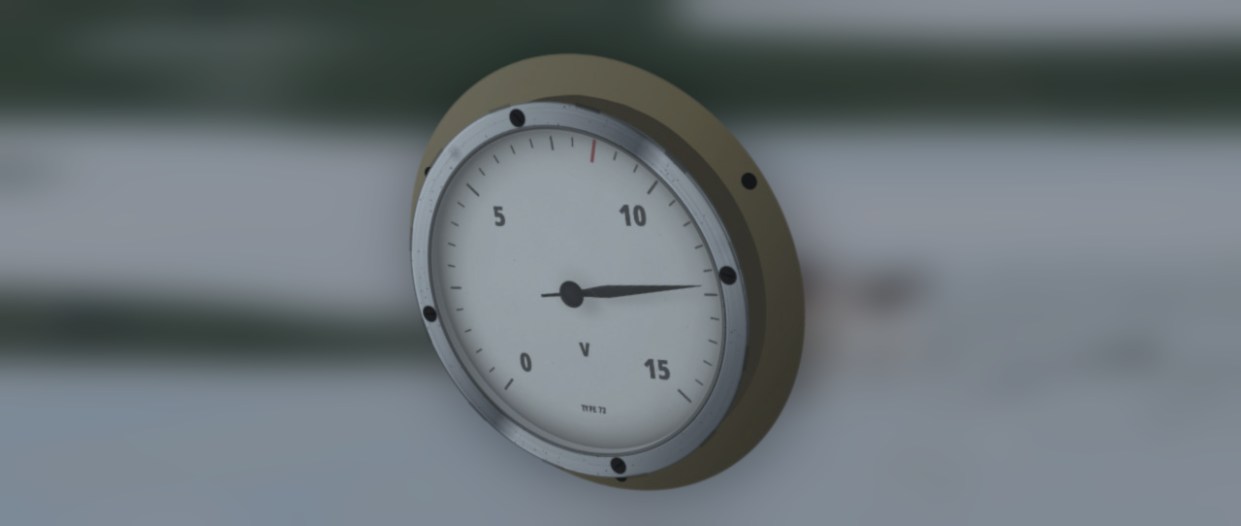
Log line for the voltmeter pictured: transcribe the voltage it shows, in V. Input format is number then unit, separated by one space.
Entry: 12.25 V
